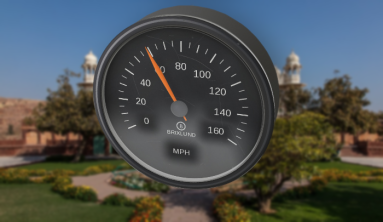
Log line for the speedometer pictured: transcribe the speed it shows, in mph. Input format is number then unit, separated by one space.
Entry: 60 mph
